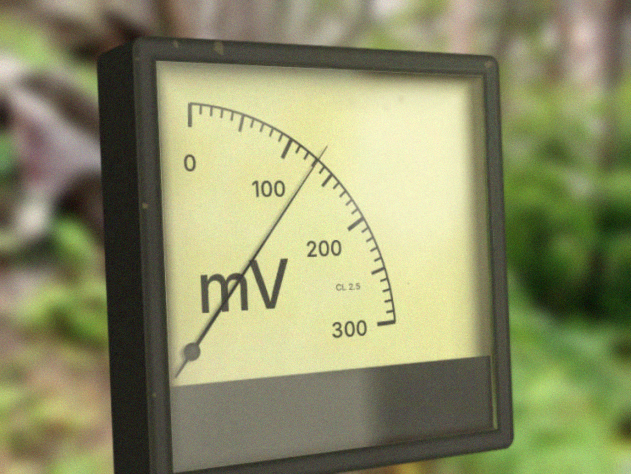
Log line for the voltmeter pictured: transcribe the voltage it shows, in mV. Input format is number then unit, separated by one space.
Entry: 130 mV
